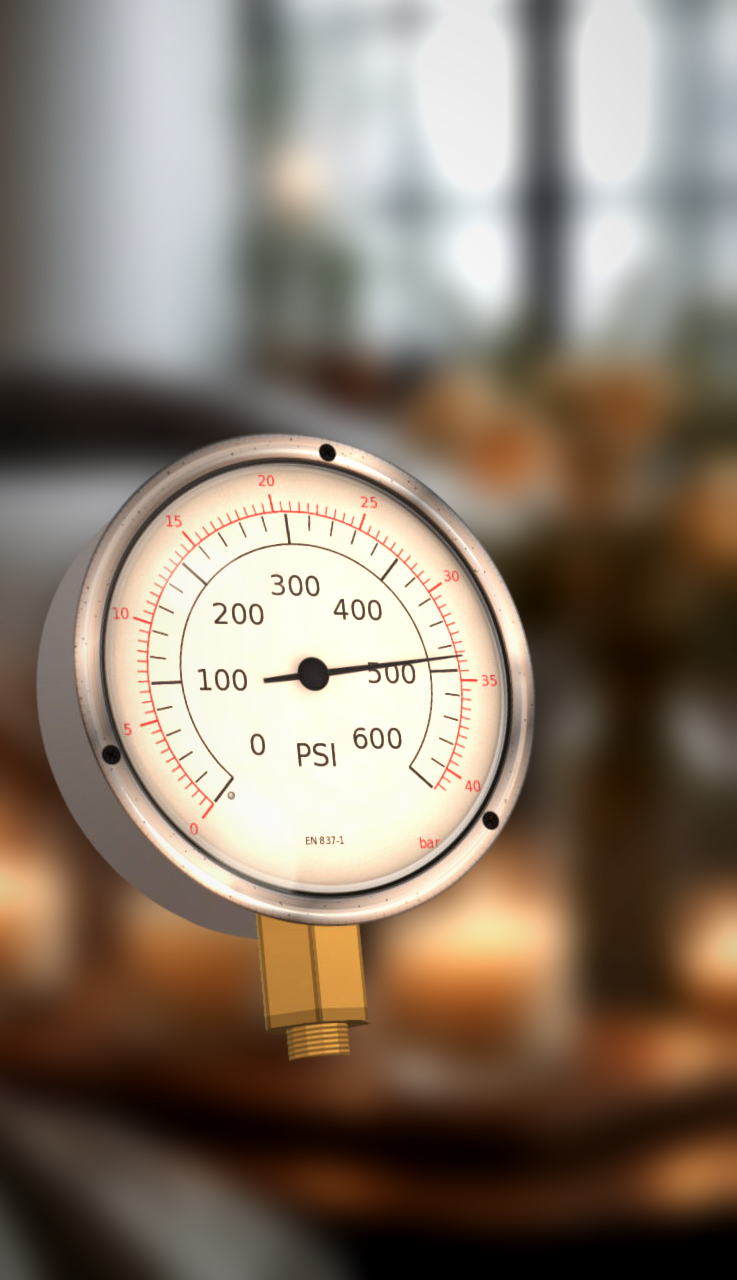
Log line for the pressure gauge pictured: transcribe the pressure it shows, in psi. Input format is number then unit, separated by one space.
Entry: 490 psi
